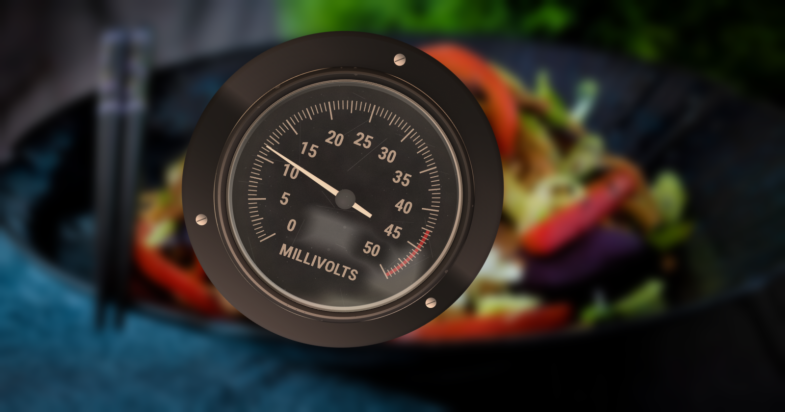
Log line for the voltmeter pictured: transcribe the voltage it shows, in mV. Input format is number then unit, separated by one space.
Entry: 11.5 mV
